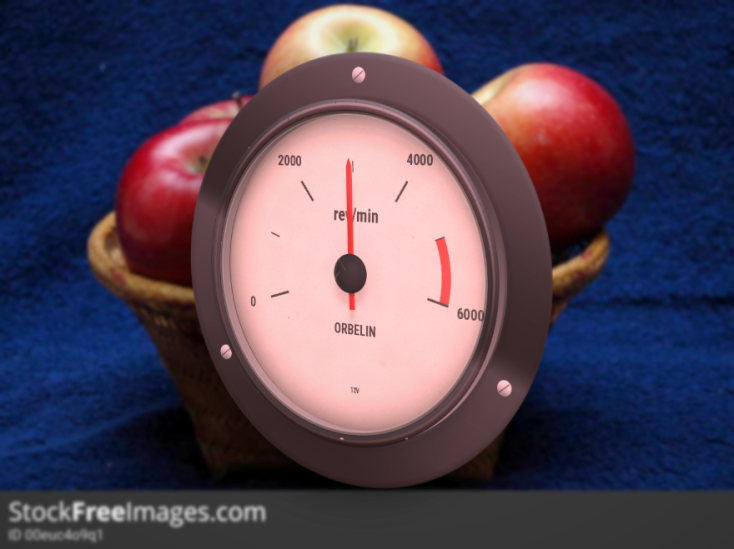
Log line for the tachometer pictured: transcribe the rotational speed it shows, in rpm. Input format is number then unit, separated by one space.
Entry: 3000 rpm
